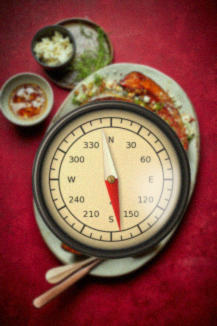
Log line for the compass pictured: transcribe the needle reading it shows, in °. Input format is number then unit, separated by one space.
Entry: 170 °
